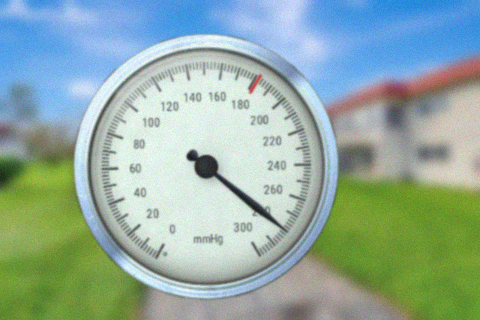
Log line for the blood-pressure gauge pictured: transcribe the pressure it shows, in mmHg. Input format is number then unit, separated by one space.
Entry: 280 mmHg
